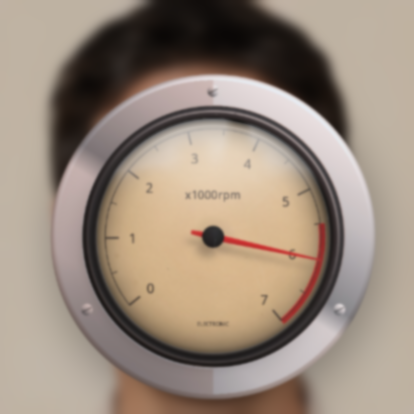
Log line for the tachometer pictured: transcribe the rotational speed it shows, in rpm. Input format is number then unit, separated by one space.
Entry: 6000 rpm
